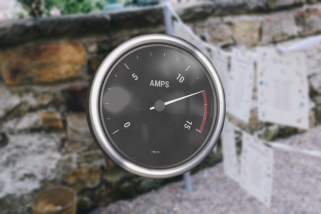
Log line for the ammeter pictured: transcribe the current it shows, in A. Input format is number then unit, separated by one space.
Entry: 12 A
